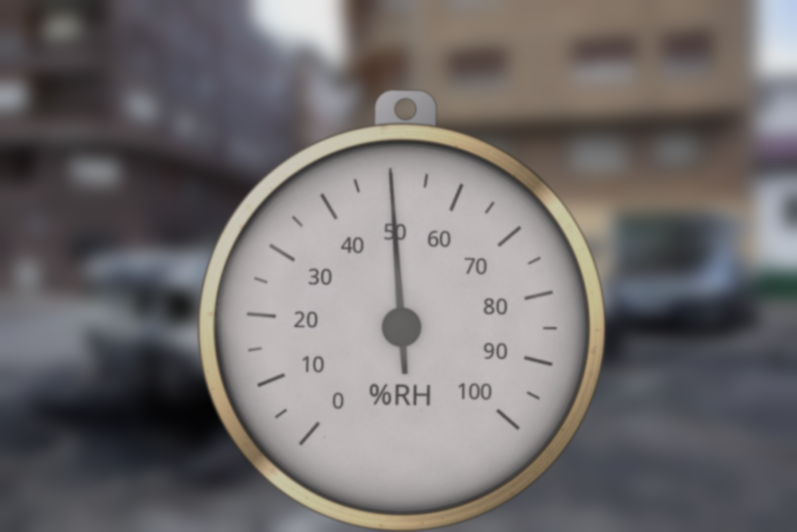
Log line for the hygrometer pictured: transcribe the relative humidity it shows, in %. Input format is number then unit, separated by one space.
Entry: 50 %
